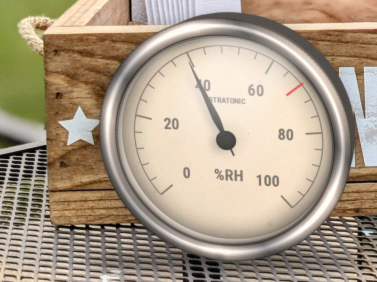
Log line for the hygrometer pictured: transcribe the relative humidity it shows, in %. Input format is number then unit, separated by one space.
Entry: 40 %
